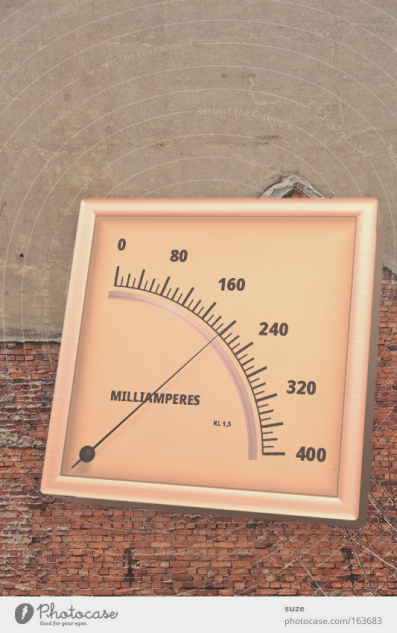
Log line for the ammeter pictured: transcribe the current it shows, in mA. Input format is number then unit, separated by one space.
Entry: 200 mA
